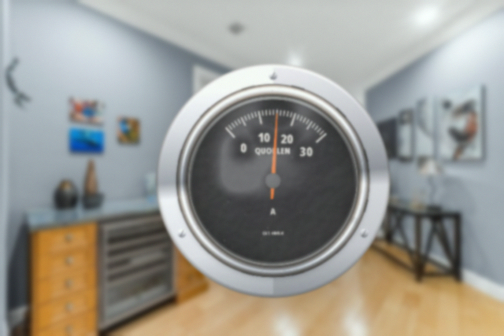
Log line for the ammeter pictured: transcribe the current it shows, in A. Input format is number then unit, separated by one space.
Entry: 15 A
